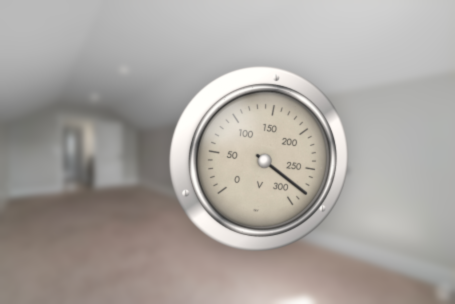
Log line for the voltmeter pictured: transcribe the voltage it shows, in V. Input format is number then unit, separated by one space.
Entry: 280 V
